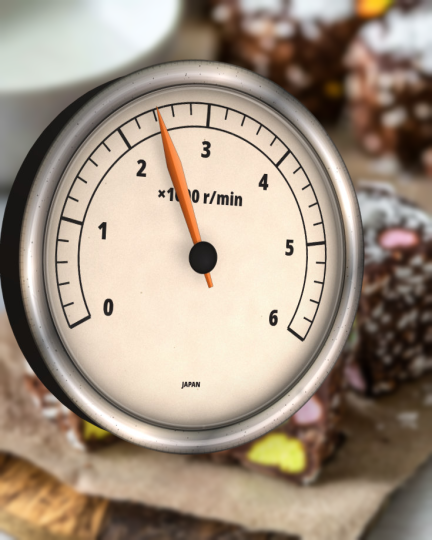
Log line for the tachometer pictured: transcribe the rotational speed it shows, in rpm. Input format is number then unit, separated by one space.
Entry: 2400 rpm
